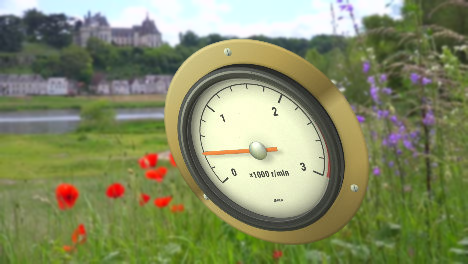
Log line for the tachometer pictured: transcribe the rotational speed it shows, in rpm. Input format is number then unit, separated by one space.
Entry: 400 rpm
